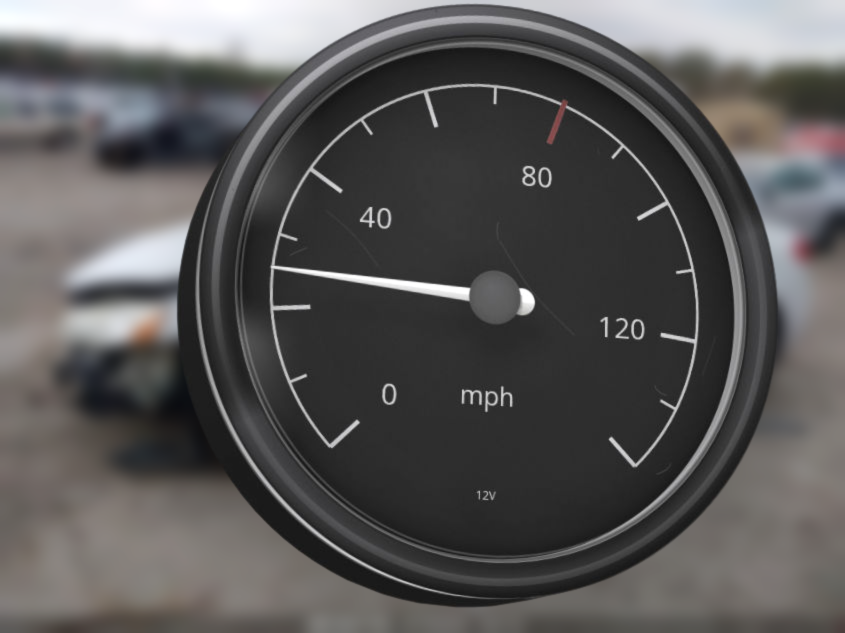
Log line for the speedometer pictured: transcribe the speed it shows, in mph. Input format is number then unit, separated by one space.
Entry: 25 mph
